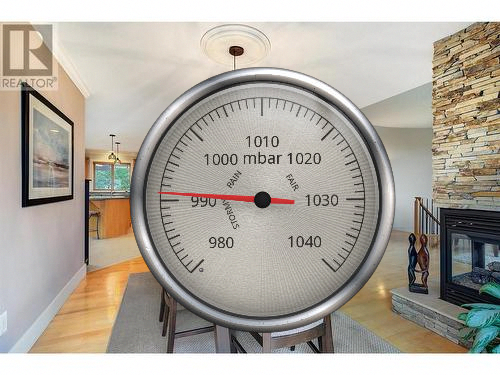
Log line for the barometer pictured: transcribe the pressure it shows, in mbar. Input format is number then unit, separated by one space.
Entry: 991 mbar
